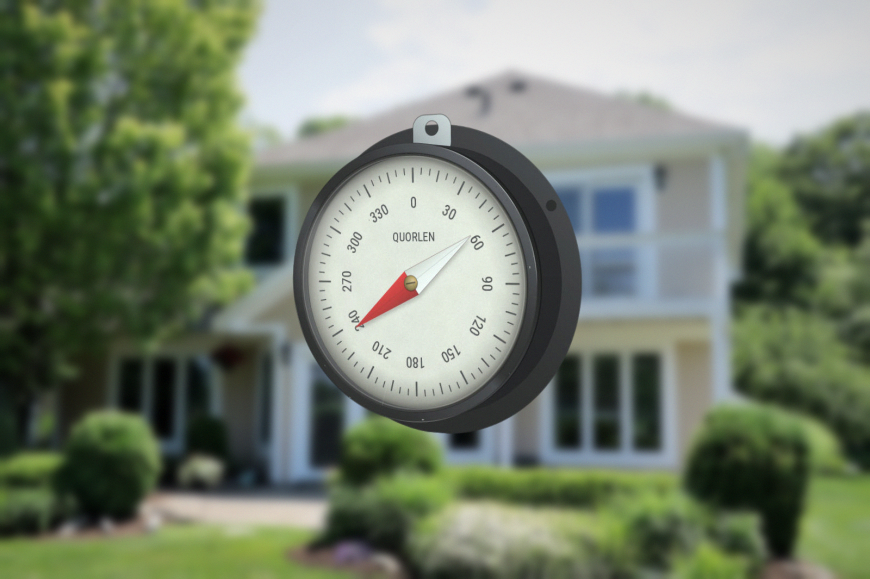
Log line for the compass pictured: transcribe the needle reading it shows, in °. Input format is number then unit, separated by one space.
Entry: 235 °
